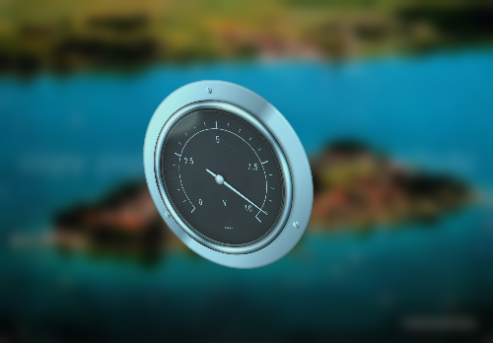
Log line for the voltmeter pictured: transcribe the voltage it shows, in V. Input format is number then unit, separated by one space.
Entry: 9.5 V
